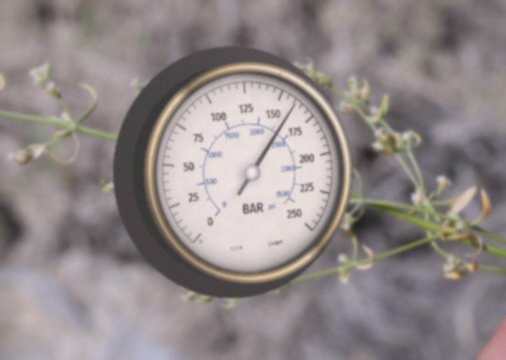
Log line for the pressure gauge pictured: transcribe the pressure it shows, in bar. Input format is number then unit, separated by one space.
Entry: 160 bar
